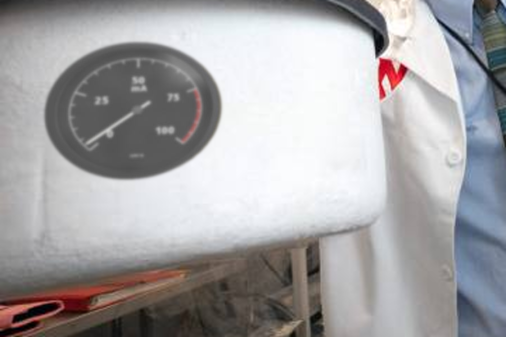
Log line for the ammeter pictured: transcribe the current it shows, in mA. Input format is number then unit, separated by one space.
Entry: 2.5 mA
